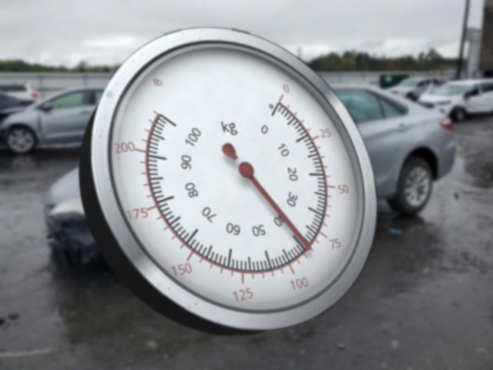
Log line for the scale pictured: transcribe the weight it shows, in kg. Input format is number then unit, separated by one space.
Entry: 40 kg
